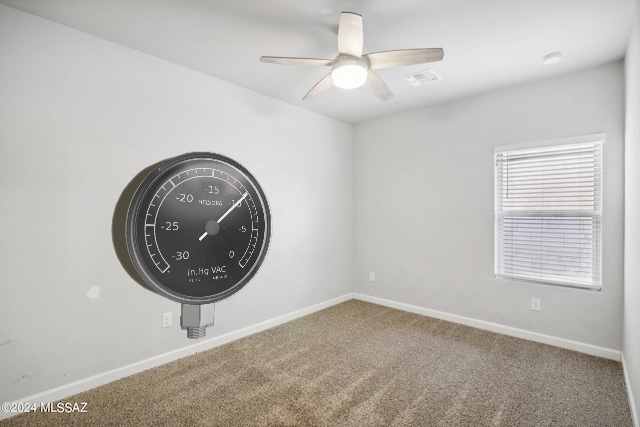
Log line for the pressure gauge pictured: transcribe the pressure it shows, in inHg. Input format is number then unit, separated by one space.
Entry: -10 inHg
